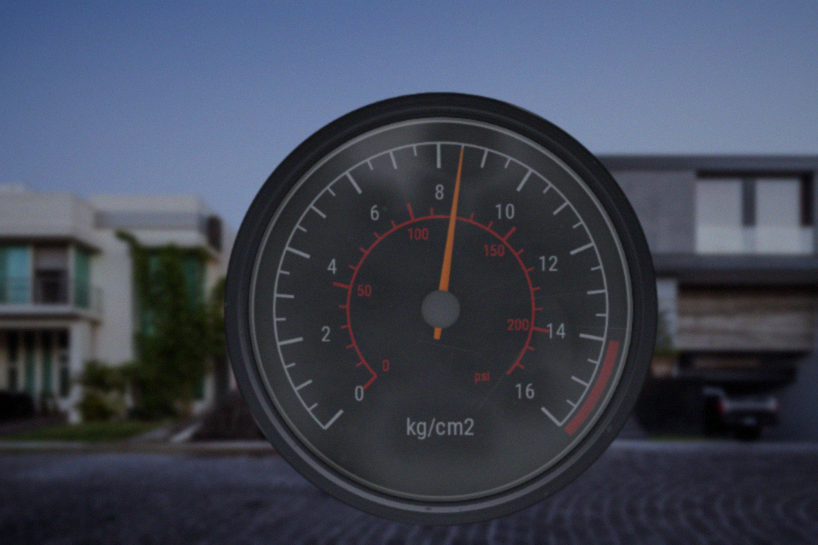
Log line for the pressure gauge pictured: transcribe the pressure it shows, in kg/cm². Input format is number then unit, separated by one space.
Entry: 8.5 kg/cm²
